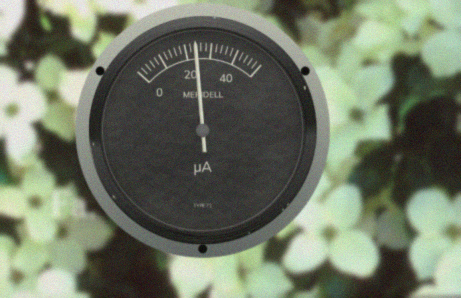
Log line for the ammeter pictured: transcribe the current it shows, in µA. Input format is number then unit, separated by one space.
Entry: 24 µA
